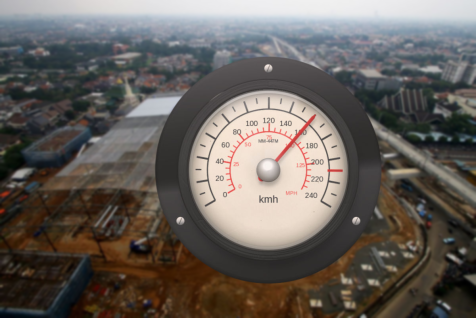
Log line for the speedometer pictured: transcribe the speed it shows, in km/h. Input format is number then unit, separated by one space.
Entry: 160 km/h
